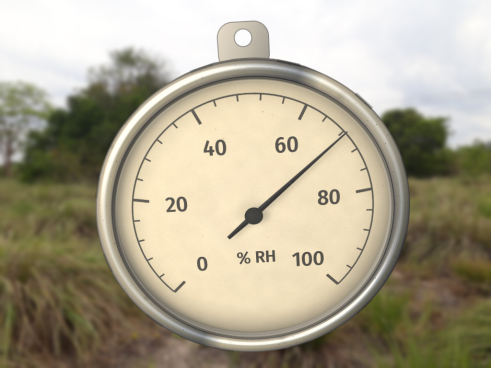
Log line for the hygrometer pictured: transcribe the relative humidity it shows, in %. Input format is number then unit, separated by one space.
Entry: 68 %
